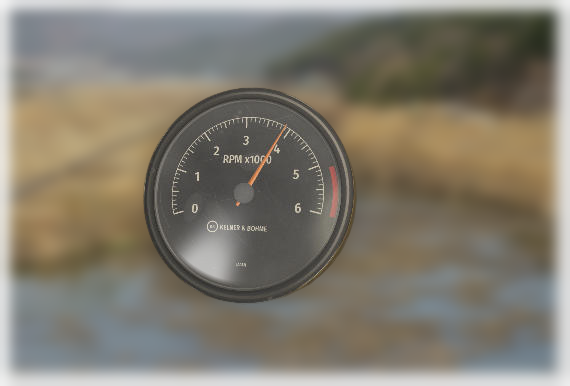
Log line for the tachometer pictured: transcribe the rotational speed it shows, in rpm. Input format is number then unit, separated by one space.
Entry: 3900 rpm
